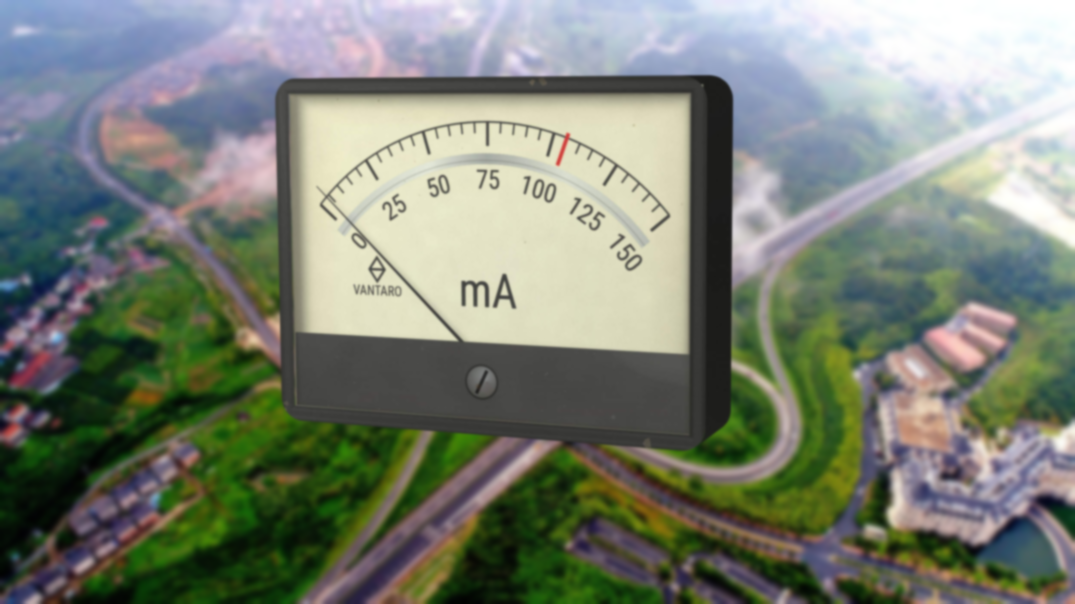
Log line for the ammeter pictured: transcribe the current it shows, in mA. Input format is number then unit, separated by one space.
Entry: 5 mA
